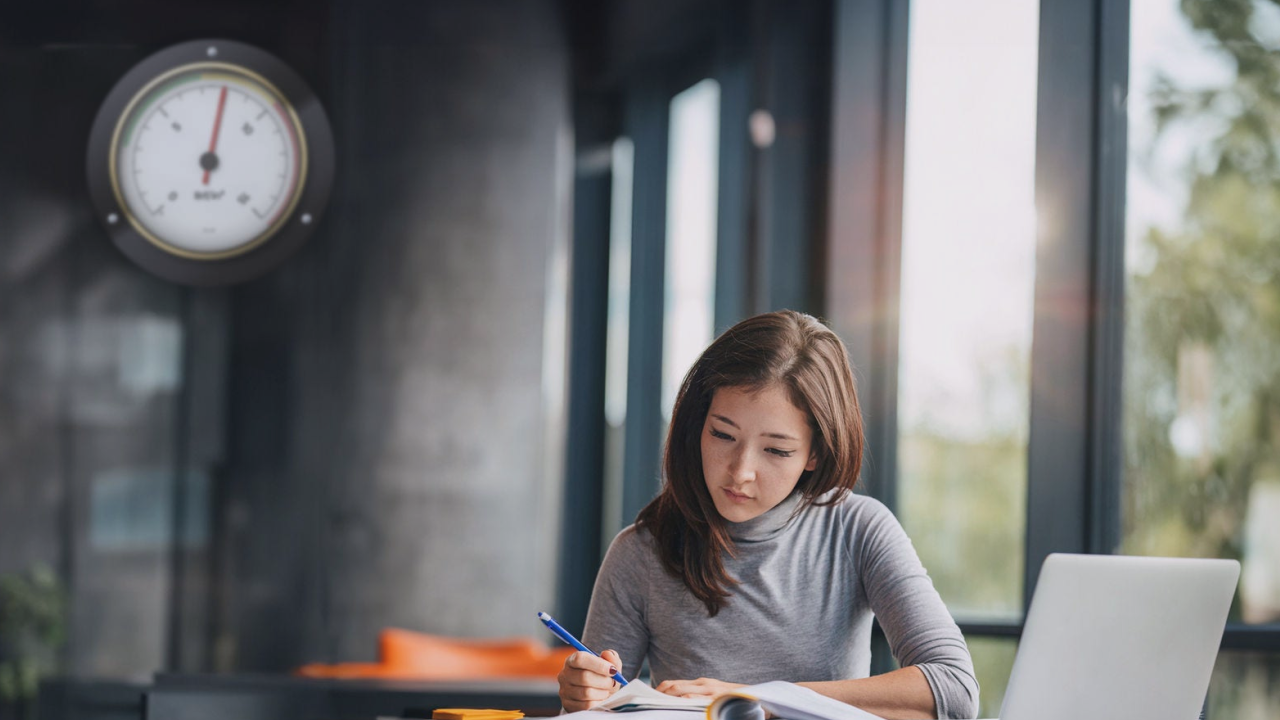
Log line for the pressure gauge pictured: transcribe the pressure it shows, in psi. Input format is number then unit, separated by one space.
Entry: 8 psi
